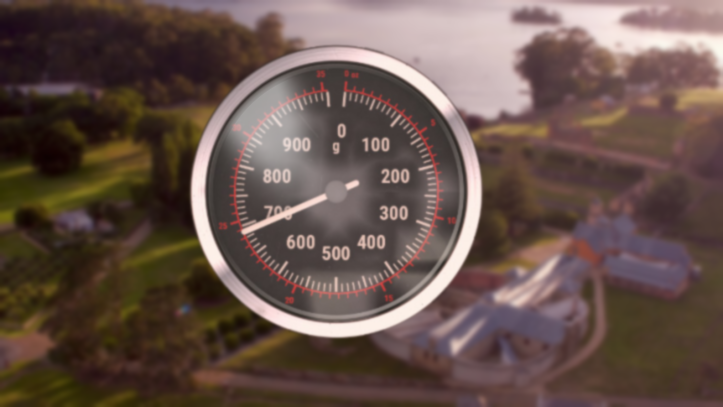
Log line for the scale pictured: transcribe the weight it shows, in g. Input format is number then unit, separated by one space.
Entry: 690 g
